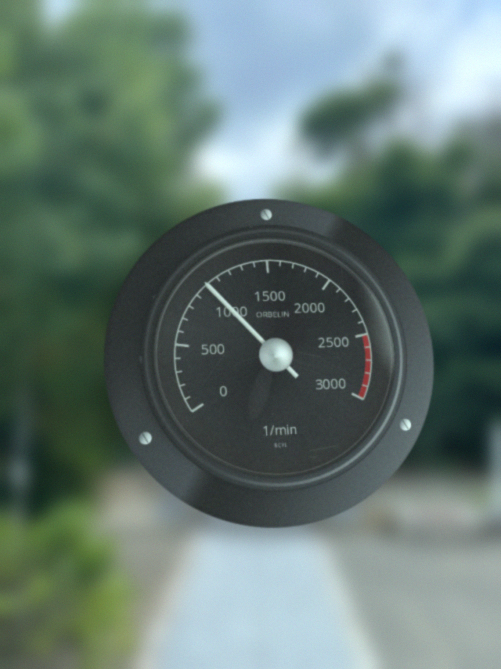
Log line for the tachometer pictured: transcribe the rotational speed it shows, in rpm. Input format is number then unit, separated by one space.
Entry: 1000 rpm
